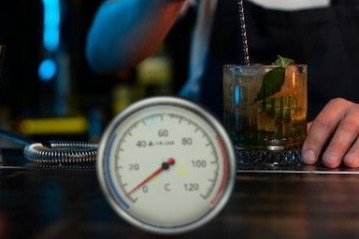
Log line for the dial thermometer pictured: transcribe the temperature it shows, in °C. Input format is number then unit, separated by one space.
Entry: 5 °C
